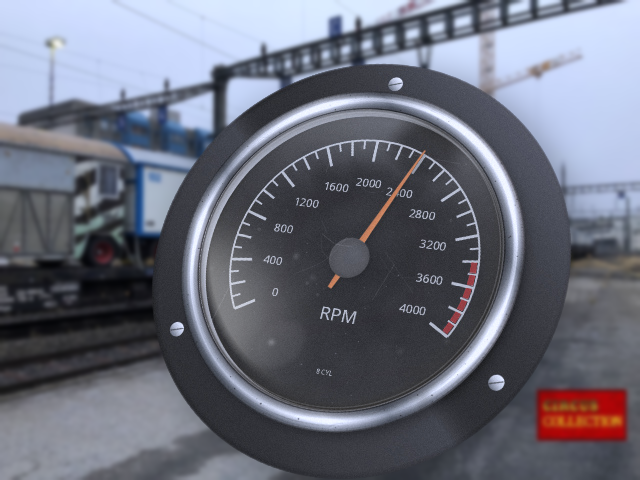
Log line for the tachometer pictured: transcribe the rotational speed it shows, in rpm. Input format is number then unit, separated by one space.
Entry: 2400 rpm
